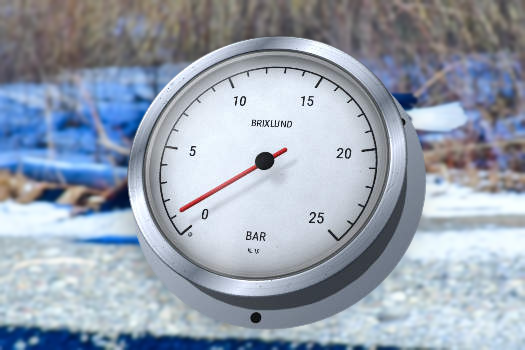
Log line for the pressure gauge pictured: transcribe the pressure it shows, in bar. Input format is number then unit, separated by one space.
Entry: 1 bar
